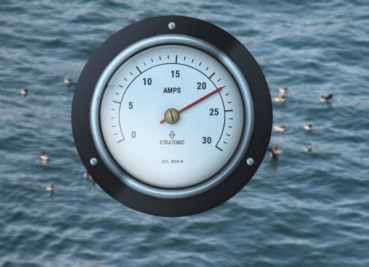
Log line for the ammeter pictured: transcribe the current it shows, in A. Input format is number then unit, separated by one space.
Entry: 22 A
